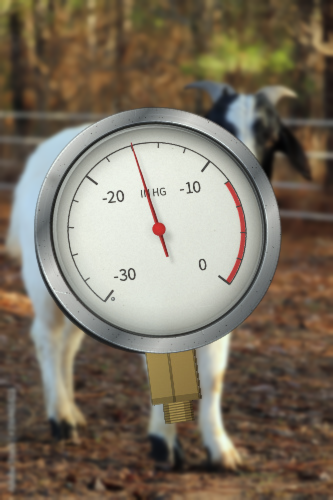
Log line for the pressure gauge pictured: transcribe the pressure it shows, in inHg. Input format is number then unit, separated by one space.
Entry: -16 inHg
